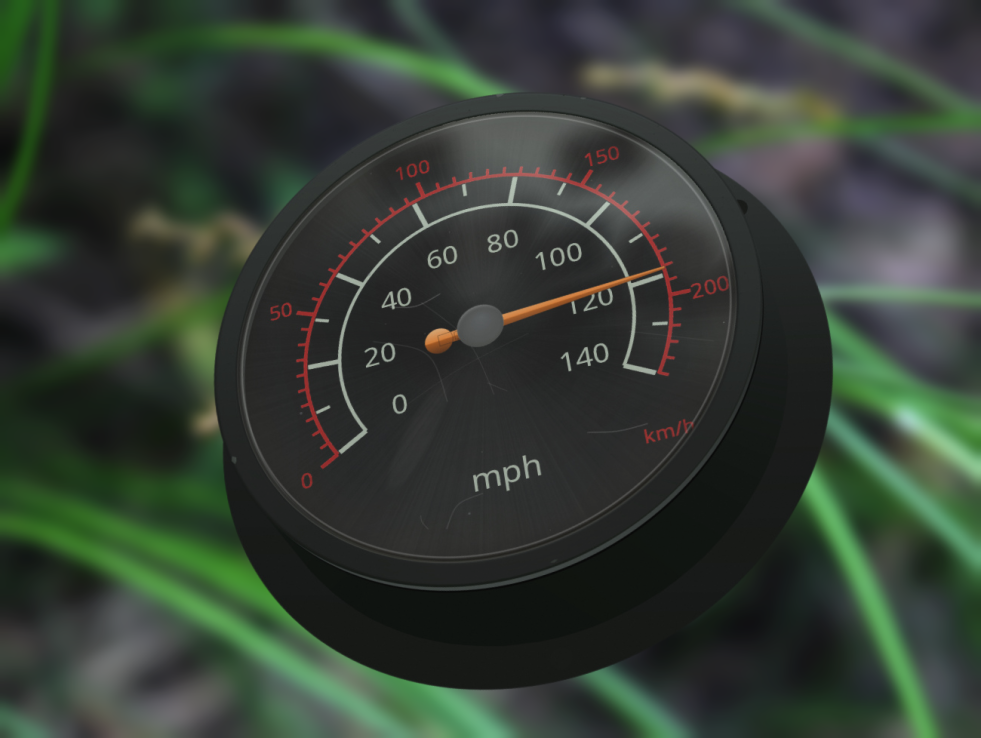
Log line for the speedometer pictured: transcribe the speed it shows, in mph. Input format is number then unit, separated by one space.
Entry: 120 mph
